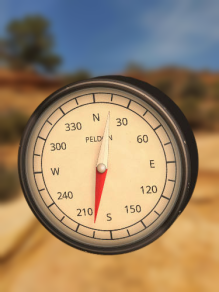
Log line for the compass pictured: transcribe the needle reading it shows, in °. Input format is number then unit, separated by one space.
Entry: 195 °
